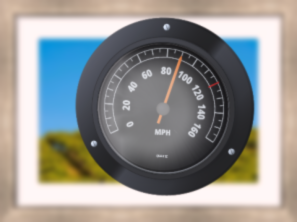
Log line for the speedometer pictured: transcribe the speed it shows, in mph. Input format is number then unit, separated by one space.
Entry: 90 mph
